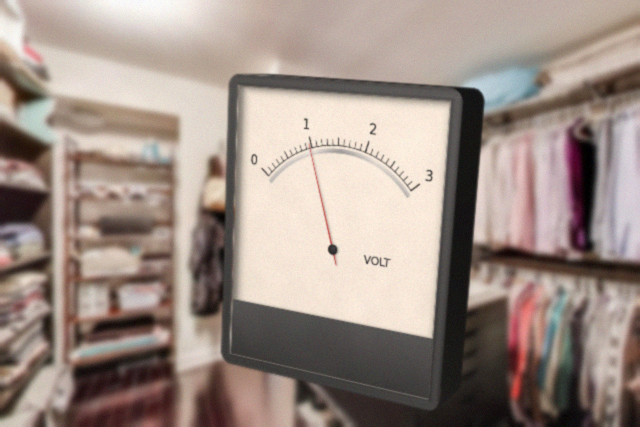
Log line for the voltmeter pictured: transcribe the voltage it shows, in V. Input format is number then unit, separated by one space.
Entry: 1 V
